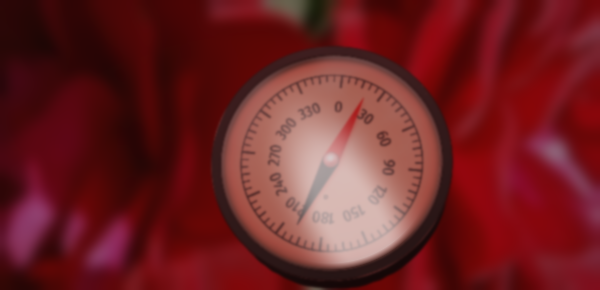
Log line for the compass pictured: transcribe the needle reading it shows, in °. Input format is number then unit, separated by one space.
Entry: 20 °
